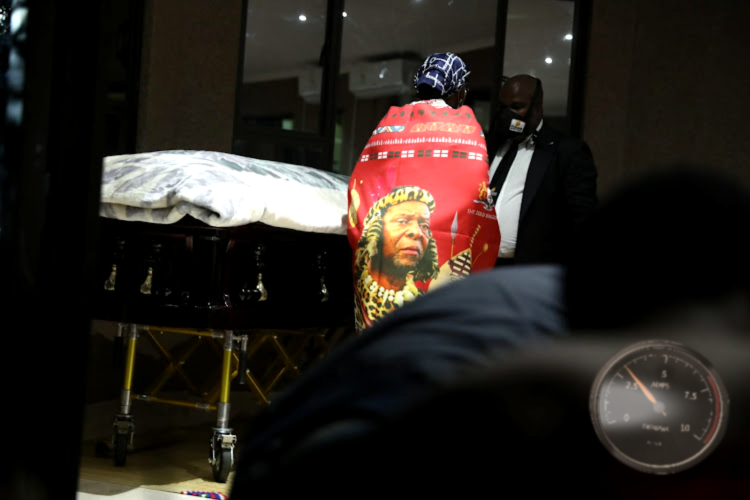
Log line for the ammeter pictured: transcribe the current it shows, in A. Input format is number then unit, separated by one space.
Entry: 3 A
